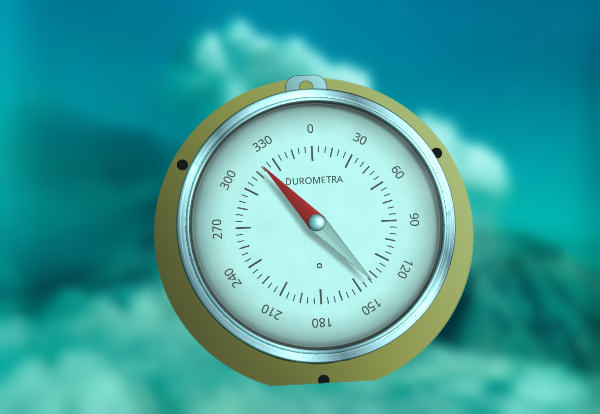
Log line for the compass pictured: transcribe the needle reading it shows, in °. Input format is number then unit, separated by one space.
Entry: 320 °
